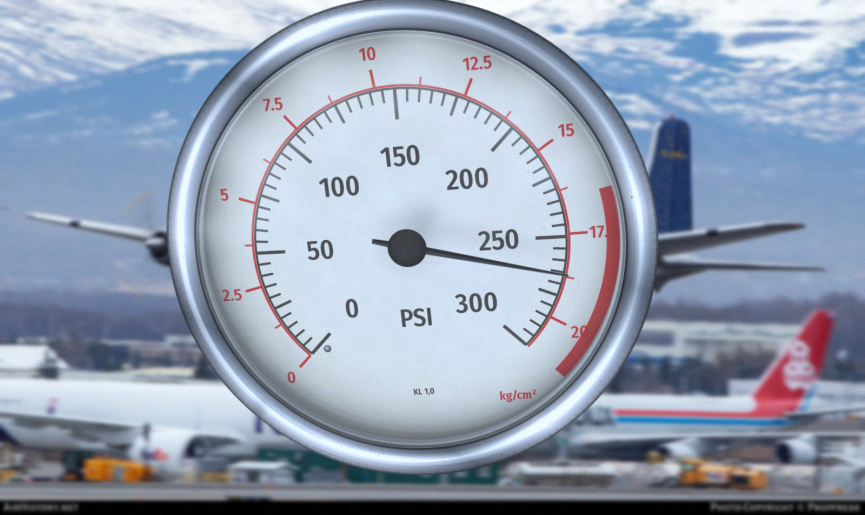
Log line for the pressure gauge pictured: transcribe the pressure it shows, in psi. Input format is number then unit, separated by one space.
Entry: 265 psi
